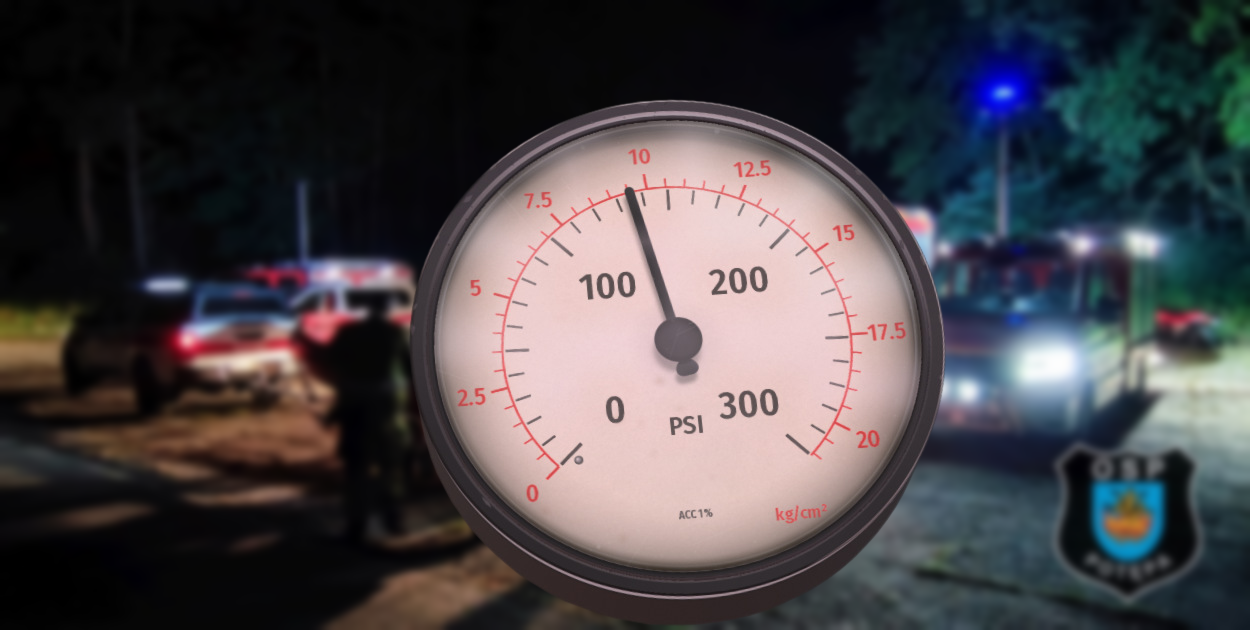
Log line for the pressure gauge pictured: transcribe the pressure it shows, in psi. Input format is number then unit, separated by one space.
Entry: 135 psi
